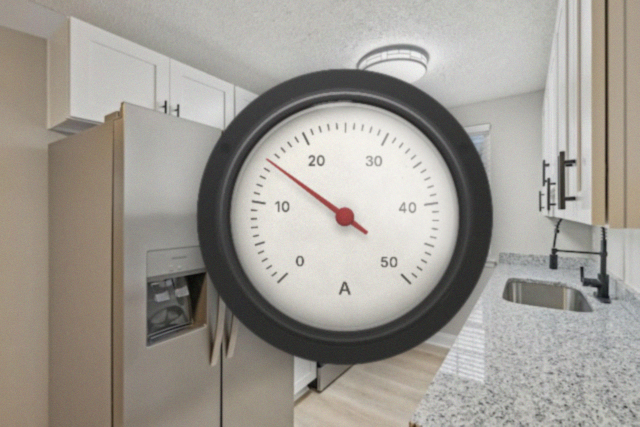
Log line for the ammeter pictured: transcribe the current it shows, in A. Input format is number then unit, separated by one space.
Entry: 15 A
